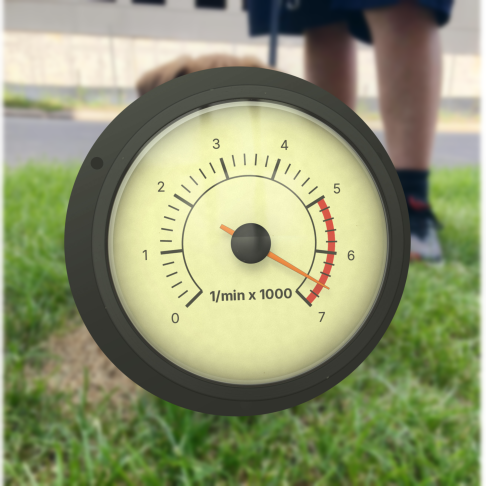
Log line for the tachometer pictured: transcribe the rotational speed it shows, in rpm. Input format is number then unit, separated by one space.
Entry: 6600 rpm
